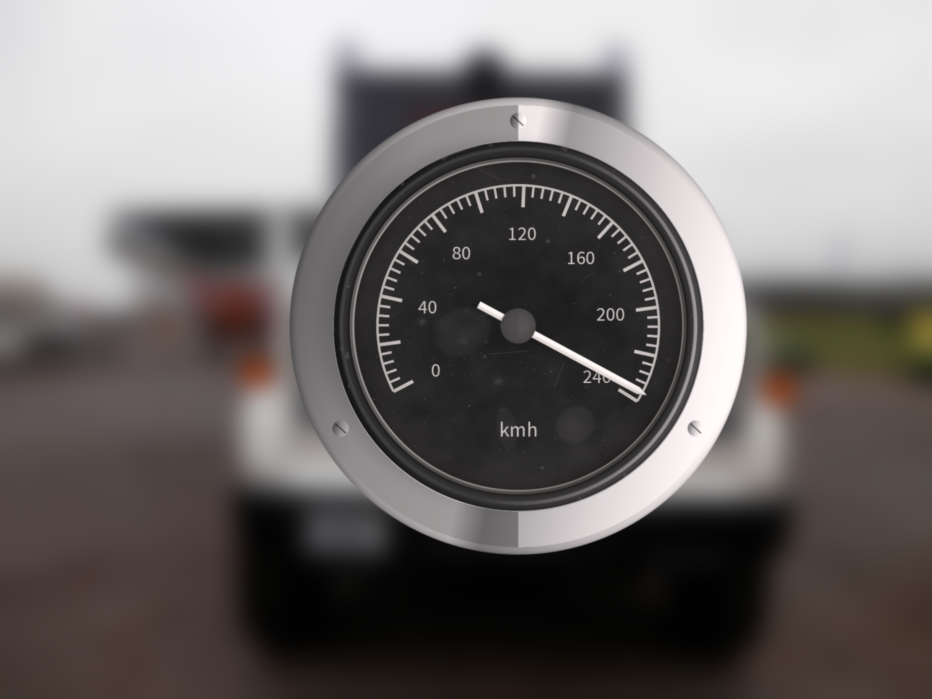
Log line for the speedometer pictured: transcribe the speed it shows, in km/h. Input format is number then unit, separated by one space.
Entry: 236 km/h
